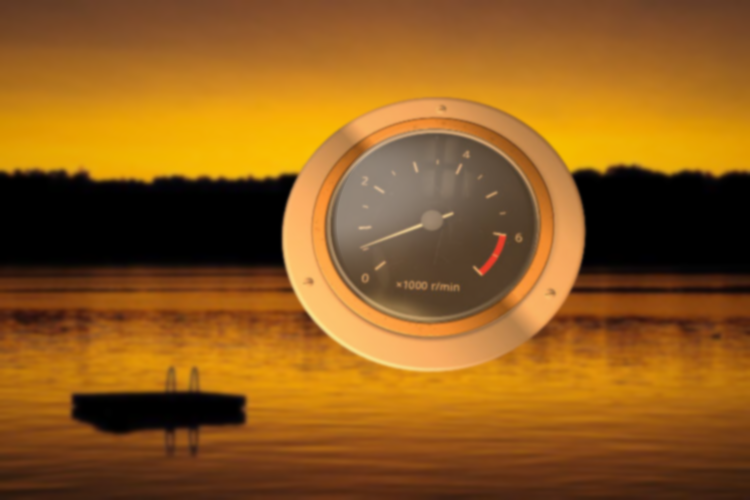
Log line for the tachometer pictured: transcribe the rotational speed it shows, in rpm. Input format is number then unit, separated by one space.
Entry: 500 rpm
